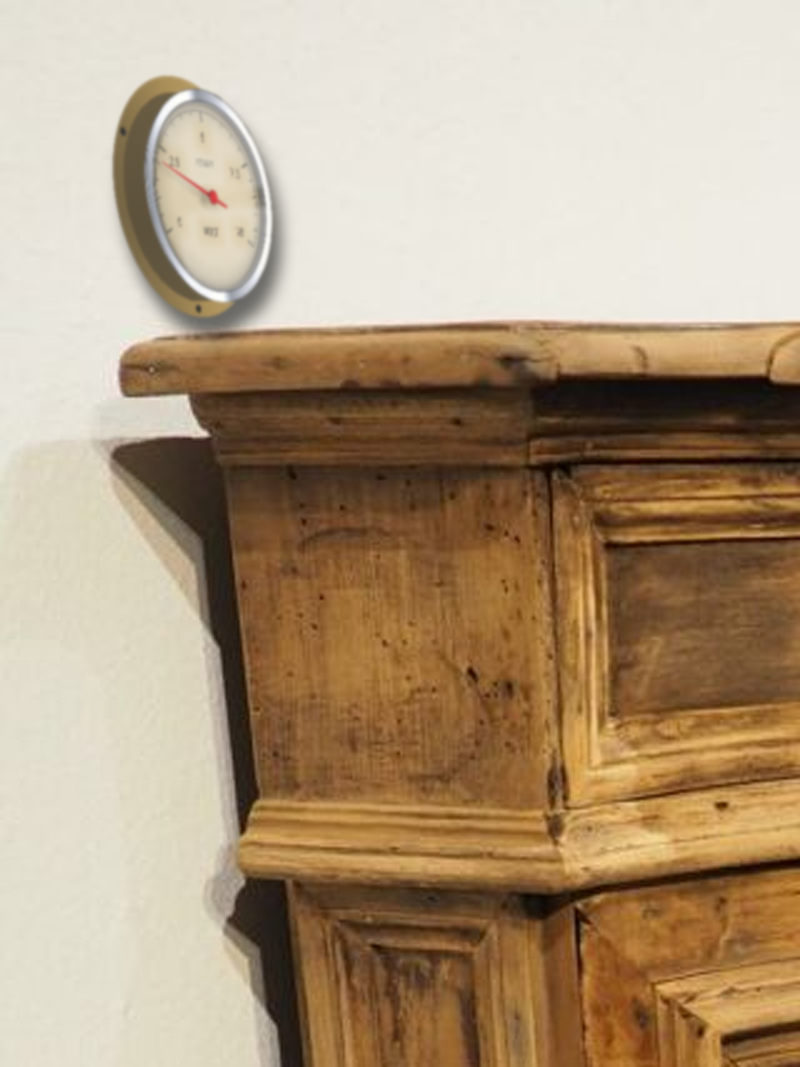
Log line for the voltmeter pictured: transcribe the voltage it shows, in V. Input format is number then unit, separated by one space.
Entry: 2 V
